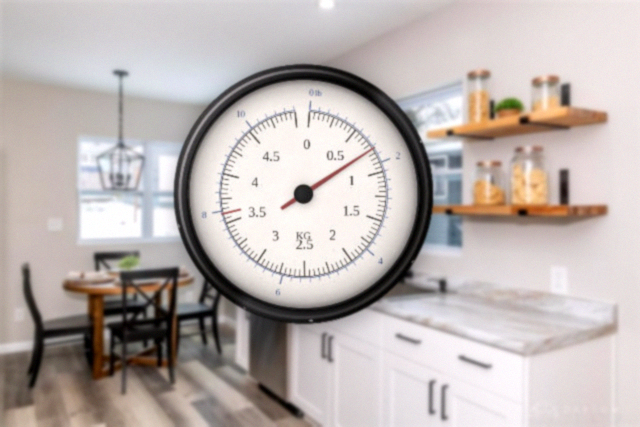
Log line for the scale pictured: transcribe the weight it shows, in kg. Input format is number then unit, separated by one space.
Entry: 0.75 kg
